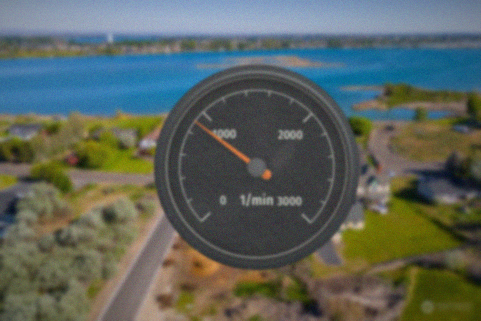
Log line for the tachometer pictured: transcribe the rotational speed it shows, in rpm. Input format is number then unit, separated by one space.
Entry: 900 rpm
